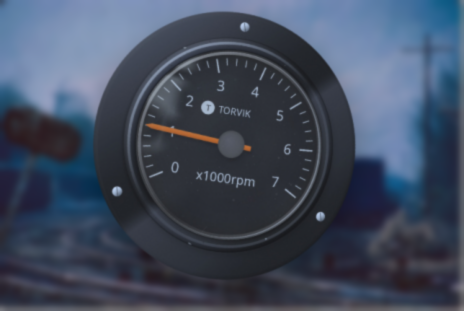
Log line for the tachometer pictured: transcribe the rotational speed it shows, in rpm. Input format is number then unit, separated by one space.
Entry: 1000 rpm
